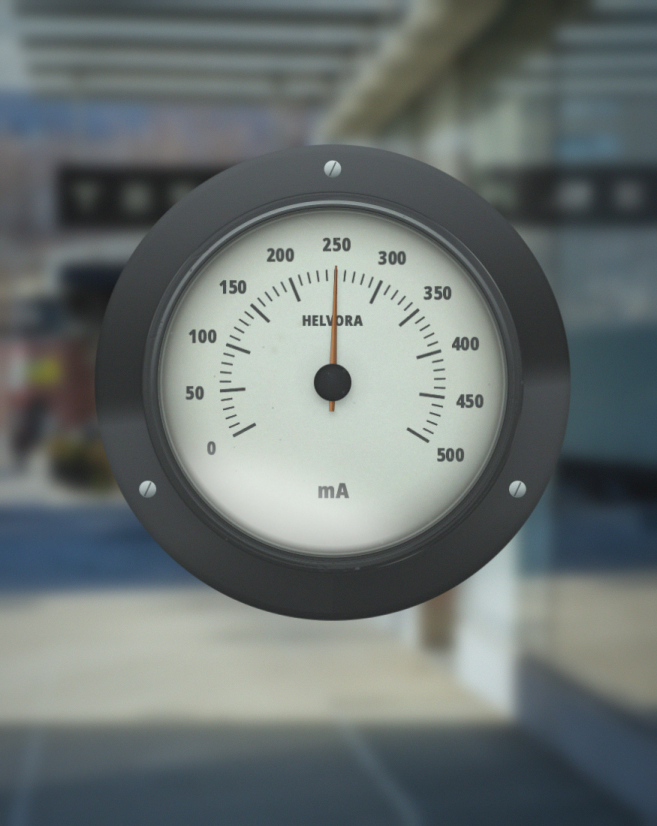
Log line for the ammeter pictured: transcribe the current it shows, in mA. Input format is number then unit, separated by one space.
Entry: 250 mA
